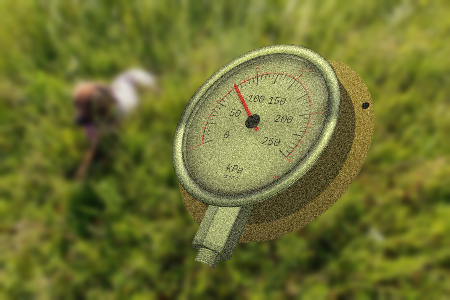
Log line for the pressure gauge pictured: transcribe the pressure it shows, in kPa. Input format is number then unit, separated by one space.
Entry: 75 kPa
